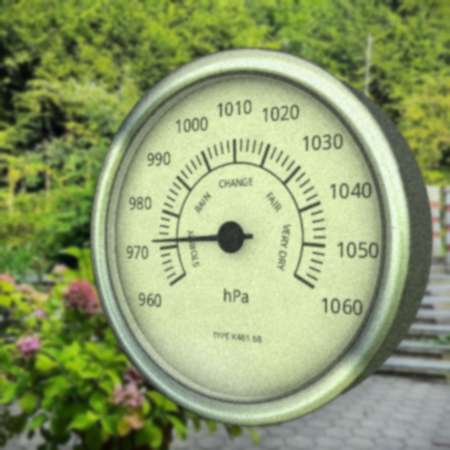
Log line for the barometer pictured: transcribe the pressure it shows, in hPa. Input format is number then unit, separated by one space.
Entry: 972 hPa
